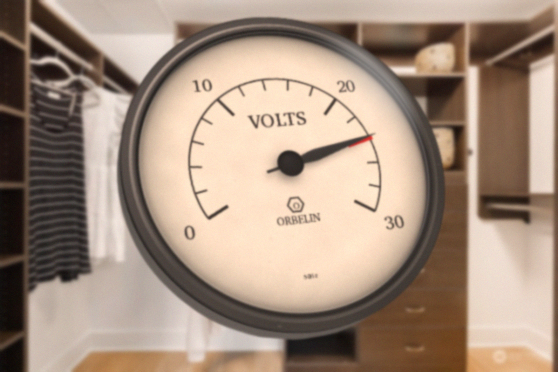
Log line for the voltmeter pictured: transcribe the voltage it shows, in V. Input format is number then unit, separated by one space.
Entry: 24 V
